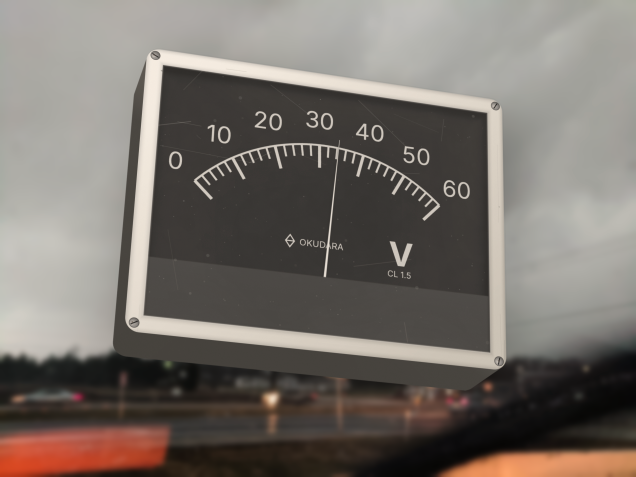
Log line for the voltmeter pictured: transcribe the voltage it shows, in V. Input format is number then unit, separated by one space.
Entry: 34 V
